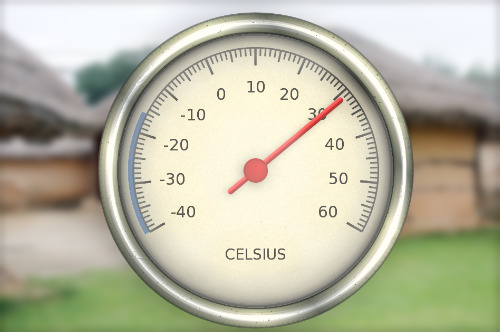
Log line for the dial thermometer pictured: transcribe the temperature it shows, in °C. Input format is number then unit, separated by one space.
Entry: 31 °C
